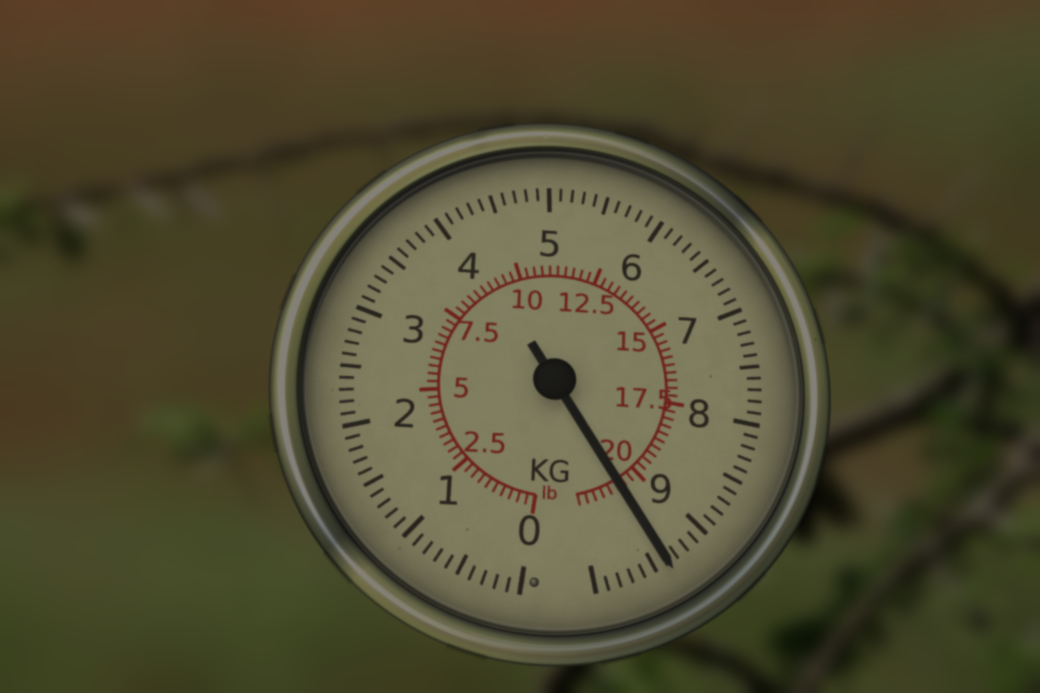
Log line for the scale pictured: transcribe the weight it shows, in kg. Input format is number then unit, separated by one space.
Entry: 9.4 kg
